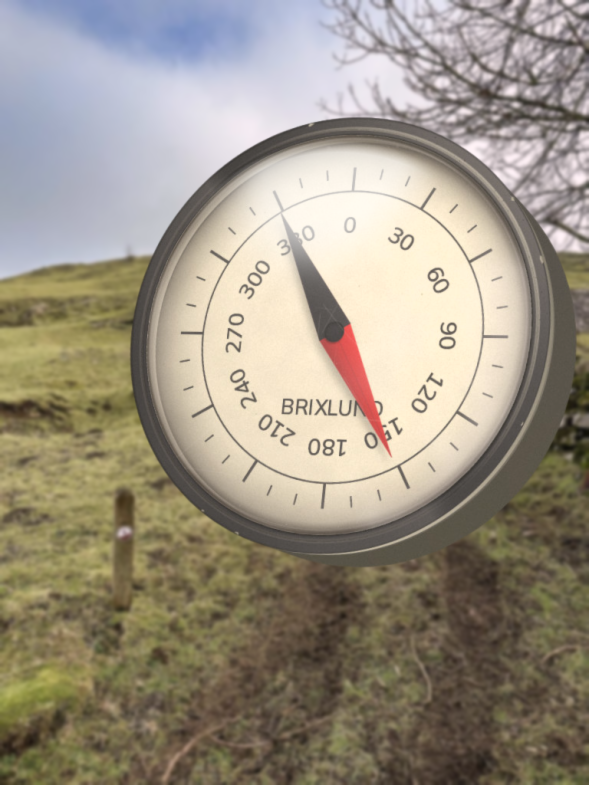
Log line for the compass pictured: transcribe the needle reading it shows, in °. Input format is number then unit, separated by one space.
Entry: 150 °
